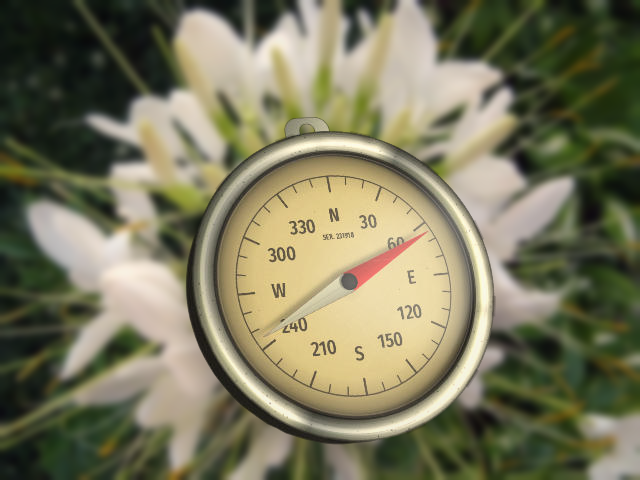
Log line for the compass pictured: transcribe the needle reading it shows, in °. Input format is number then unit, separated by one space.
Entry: 65 °
